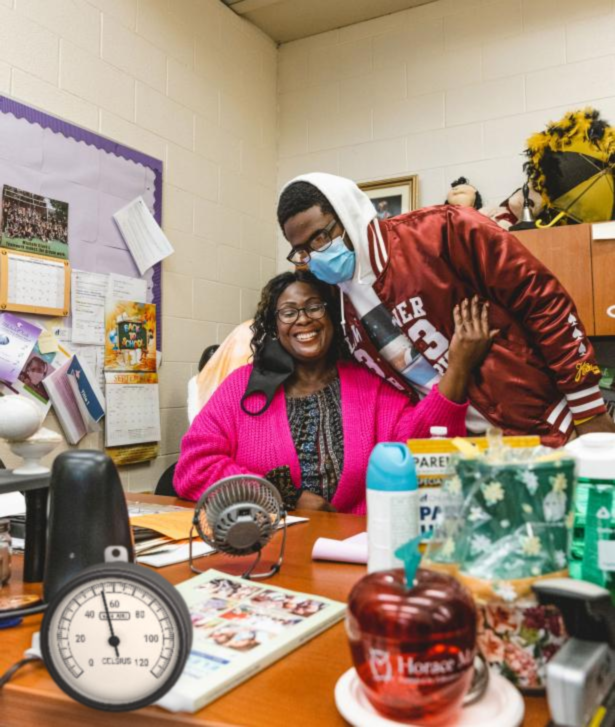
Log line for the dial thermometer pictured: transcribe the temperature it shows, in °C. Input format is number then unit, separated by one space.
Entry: 55 °C
